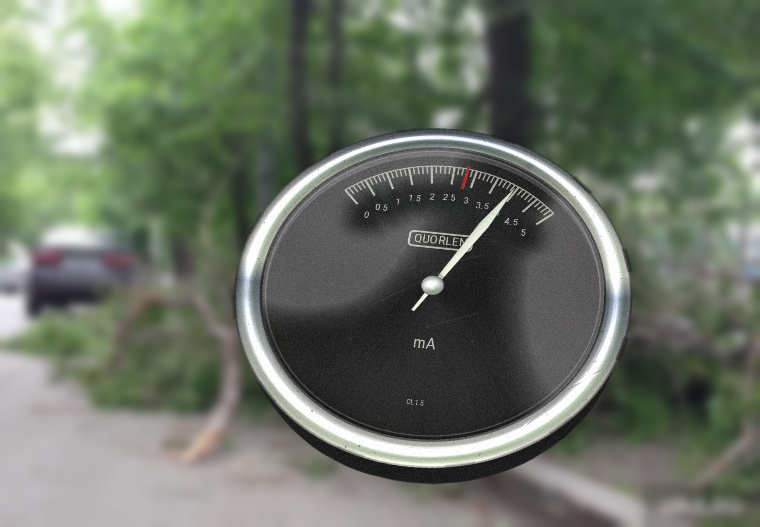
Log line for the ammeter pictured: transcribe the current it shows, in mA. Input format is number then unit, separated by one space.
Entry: 4 mA
